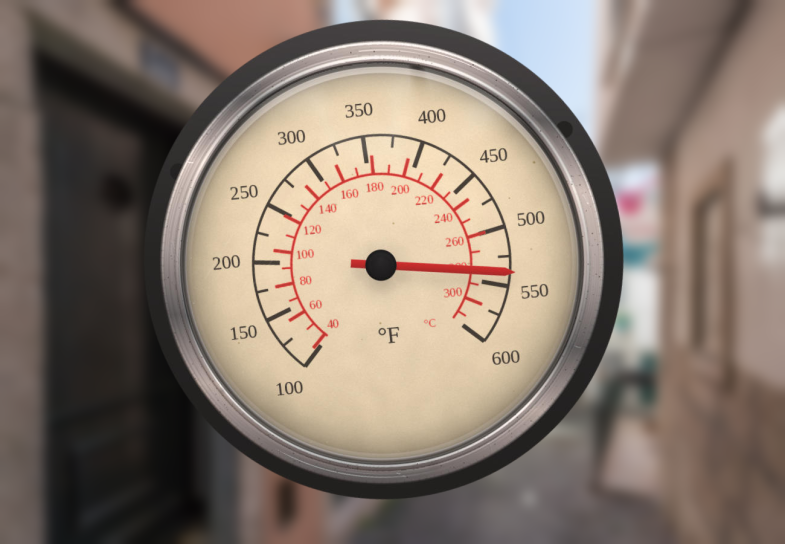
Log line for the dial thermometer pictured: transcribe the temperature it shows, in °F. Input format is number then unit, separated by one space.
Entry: 537.5 °F
